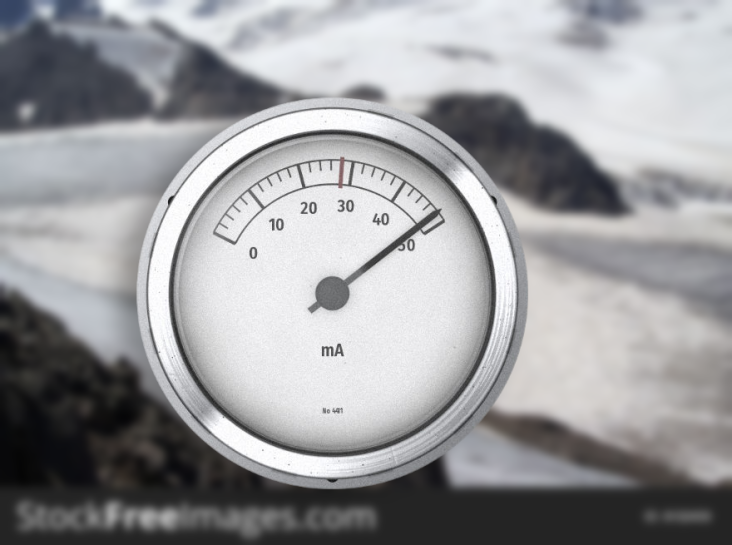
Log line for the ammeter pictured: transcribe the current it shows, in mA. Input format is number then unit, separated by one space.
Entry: 48 mA
